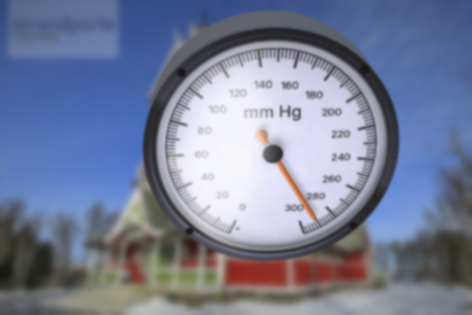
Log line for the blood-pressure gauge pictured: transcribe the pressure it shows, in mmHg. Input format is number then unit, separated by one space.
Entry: 290 mmHg
